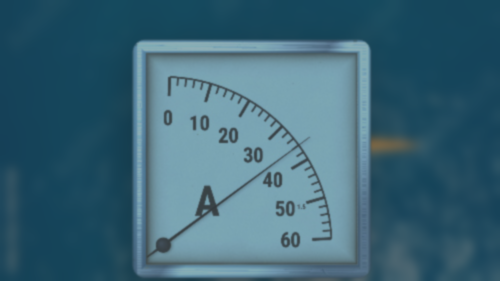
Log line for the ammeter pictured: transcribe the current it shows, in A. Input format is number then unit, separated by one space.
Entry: 36 A
